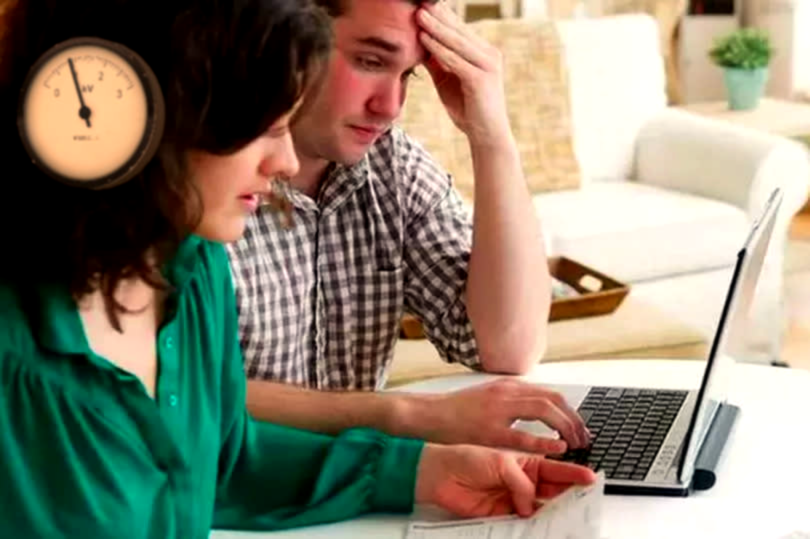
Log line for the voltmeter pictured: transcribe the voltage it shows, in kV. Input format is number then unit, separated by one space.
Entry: 1 kV
